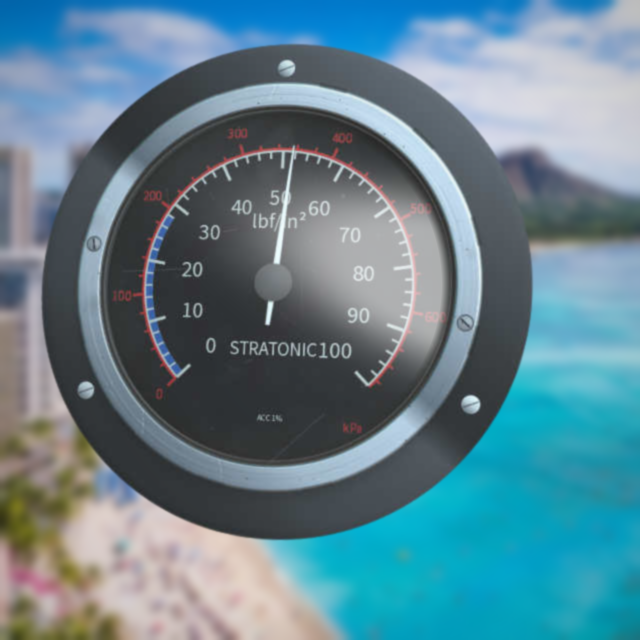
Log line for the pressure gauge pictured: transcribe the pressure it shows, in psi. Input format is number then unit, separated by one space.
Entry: 52 psi
